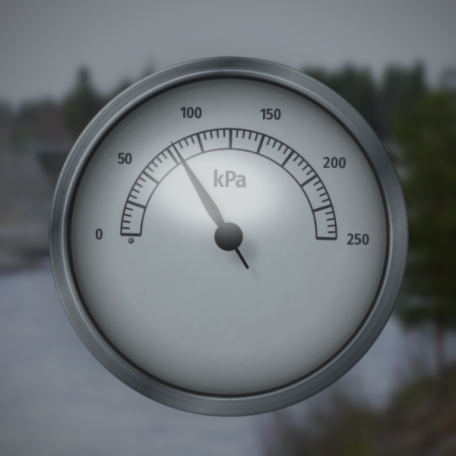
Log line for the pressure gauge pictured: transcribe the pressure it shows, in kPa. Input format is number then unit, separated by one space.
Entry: 80 kPa
